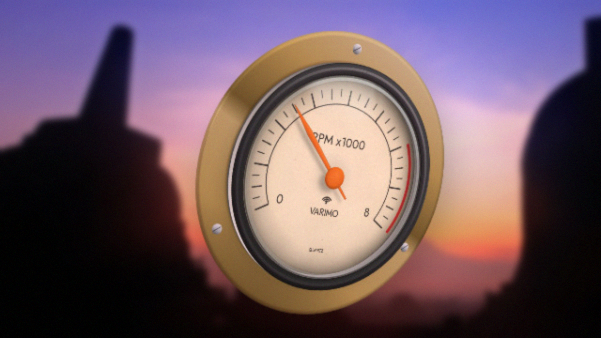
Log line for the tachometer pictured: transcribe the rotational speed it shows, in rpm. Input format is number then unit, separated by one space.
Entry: 2500 rpm
